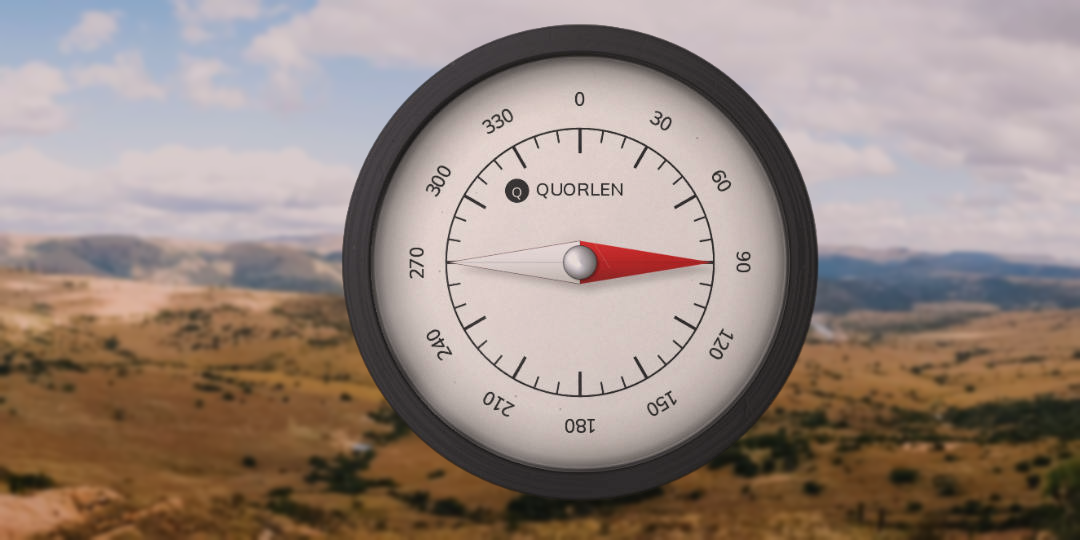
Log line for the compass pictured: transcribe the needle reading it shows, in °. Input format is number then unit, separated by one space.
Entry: 90 °
